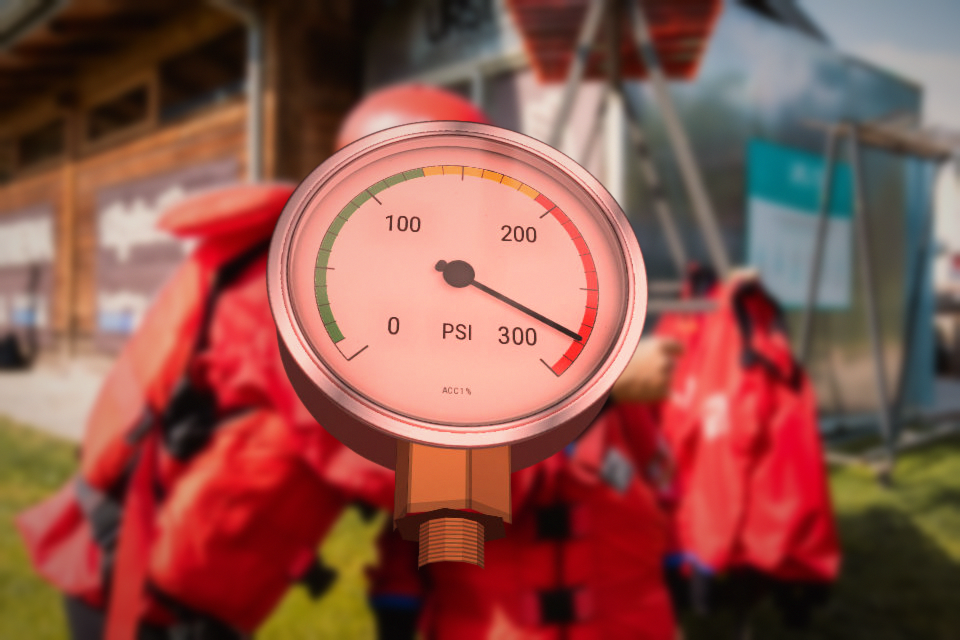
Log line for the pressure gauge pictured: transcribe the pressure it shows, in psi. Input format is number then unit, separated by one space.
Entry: 280 psi
